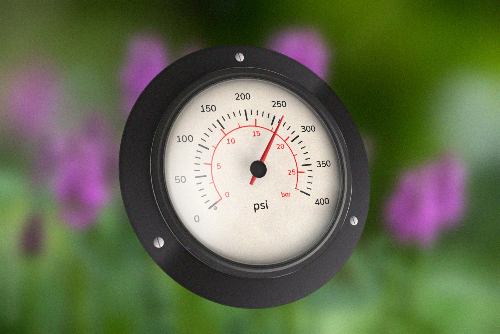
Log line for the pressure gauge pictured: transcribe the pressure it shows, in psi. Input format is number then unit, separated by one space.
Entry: 260 psi
